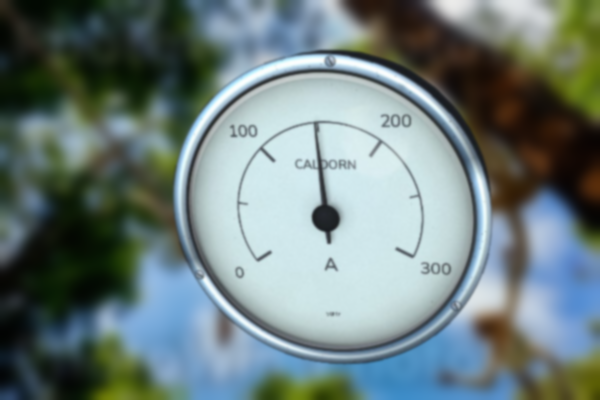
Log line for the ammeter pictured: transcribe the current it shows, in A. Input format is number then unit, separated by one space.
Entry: 150 A
